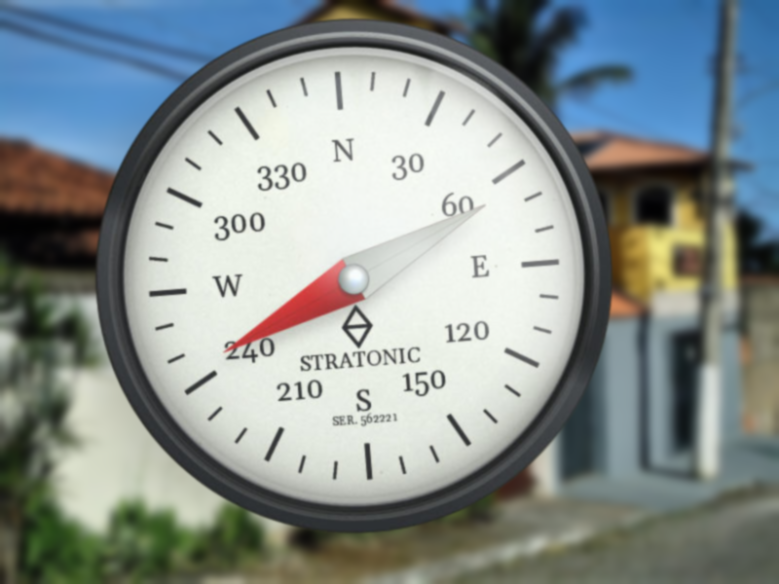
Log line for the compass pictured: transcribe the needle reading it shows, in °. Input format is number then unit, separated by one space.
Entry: 245 °
